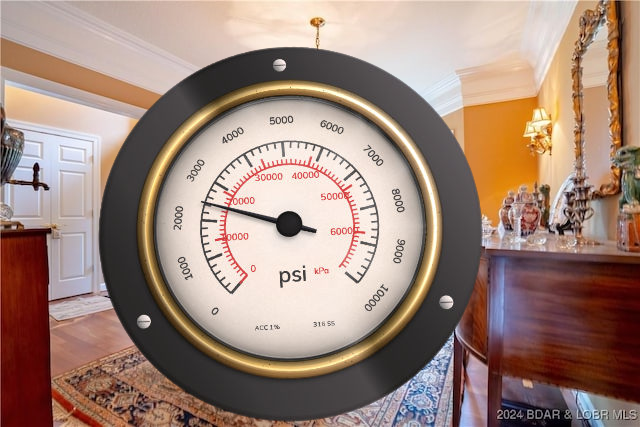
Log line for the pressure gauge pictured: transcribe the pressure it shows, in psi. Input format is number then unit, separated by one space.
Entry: 2400 psi
